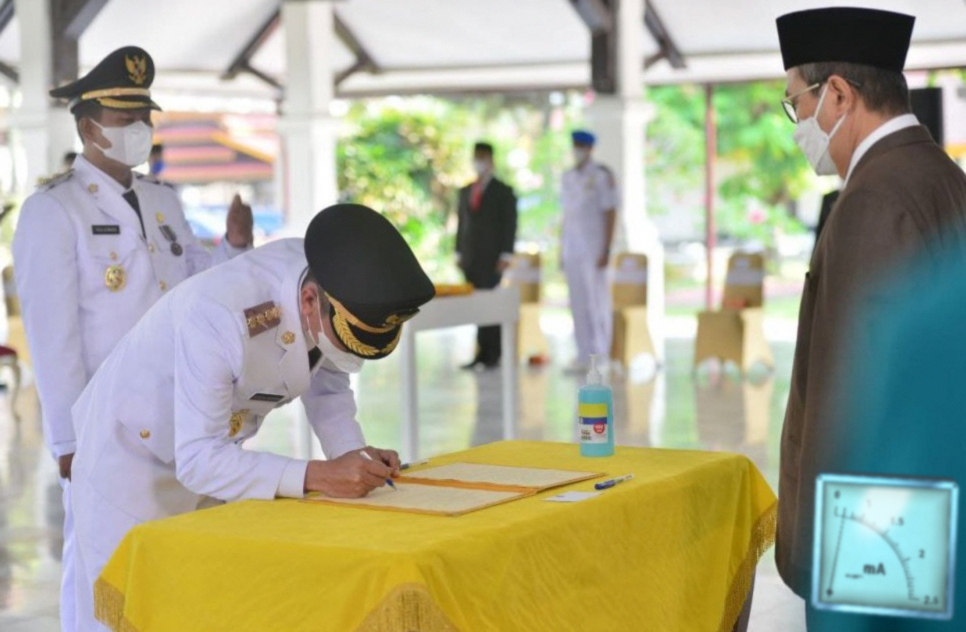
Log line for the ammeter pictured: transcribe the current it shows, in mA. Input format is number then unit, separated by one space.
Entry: 0.5 mA
